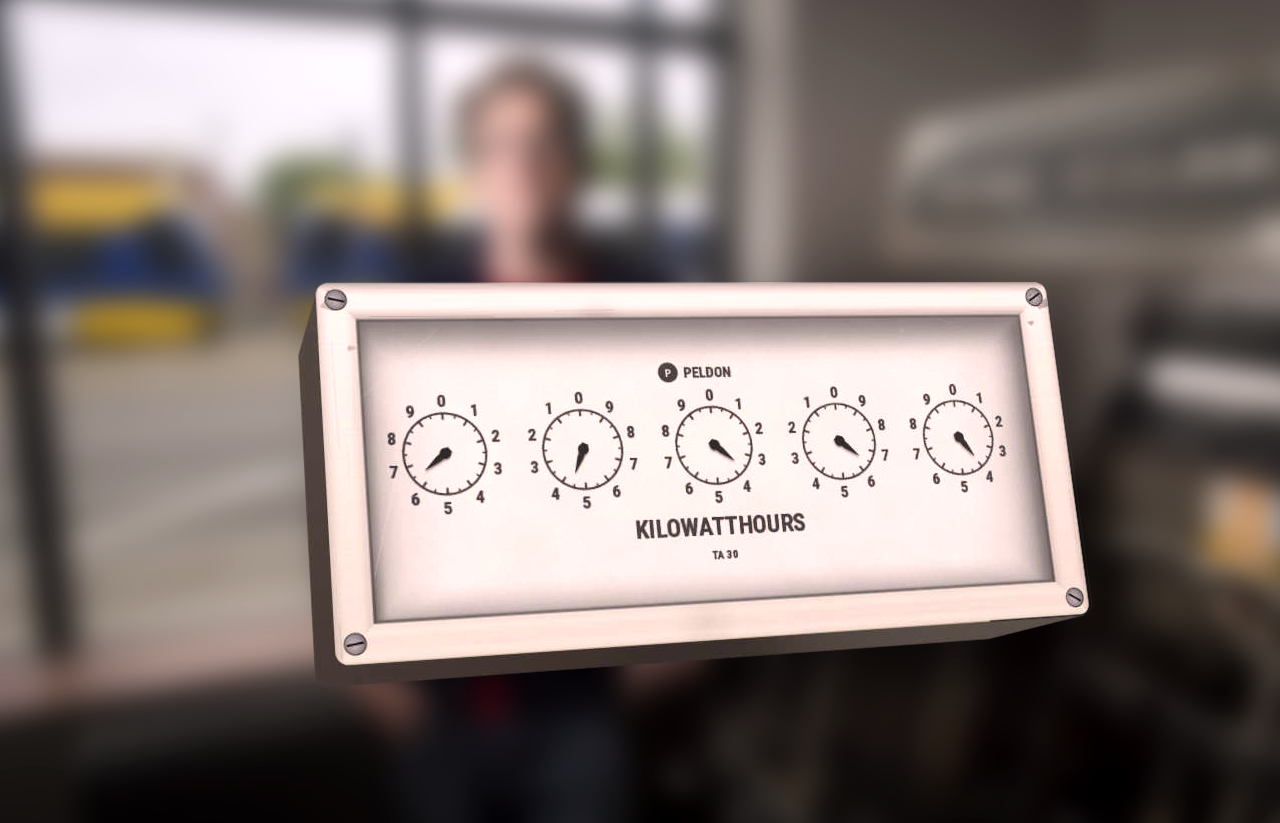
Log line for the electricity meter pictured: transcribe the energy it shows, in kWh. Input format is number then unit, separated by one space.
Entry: 64364 kWh
